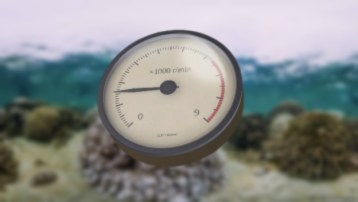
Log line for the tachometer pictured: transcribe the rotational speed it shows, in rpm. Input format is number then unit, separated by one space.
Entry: 1500 rpm
